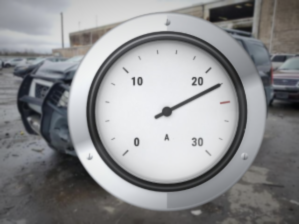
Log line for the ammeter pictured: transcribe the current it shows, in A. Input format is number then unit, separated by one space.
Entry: 22 A
